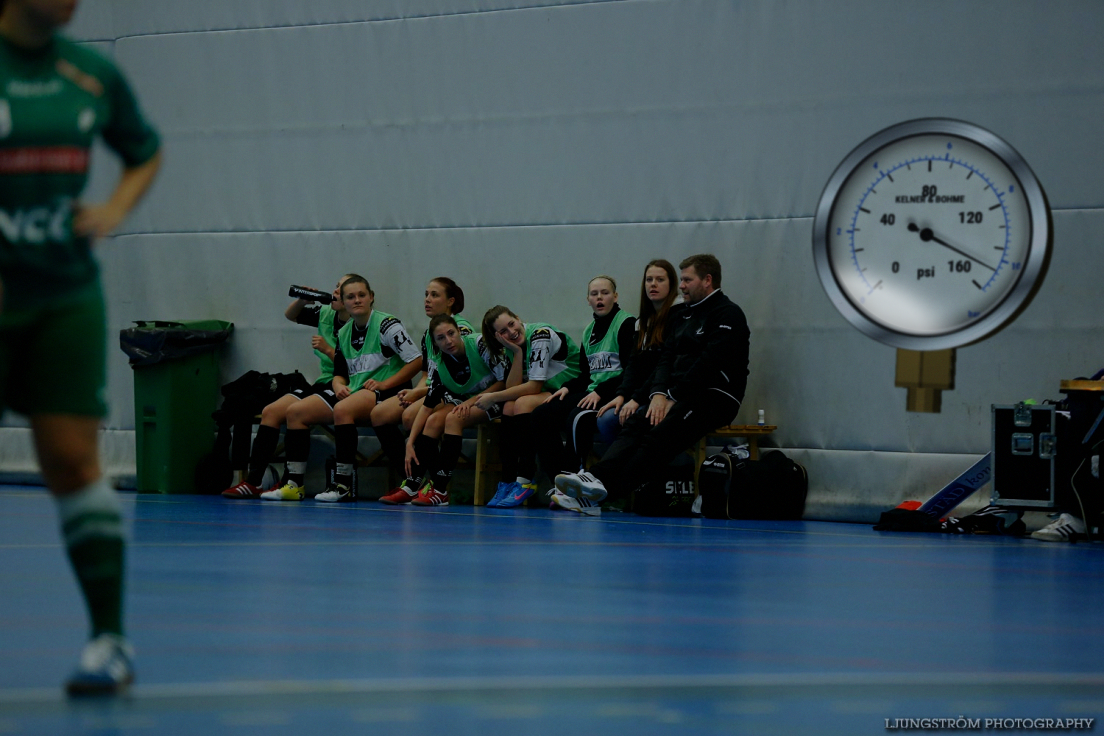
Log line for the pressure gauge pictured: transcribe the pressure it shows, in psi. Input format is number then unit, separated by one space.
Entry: 150 psi
